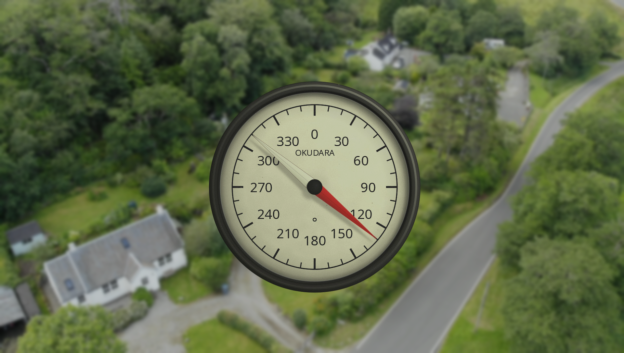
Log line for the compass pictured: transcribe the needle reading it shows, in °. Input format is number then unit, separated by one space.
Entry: 130 °
